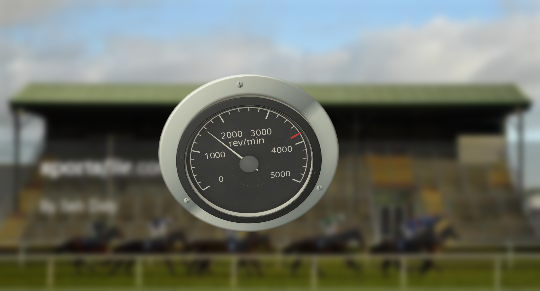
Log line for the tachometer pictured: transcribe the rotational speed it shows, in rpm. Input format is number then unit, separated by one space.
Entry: 1600 rpm
